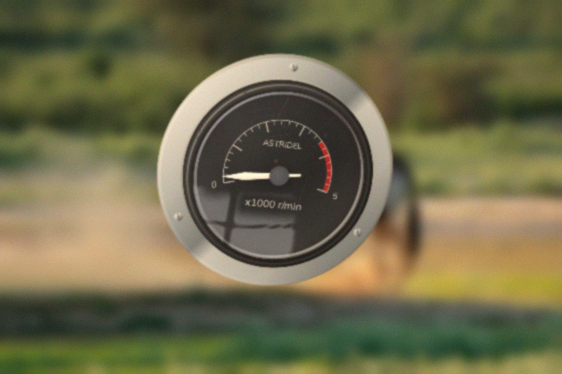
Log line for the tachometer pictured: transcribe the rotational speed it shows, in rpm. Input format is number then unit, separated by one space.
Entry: 200 rpm
